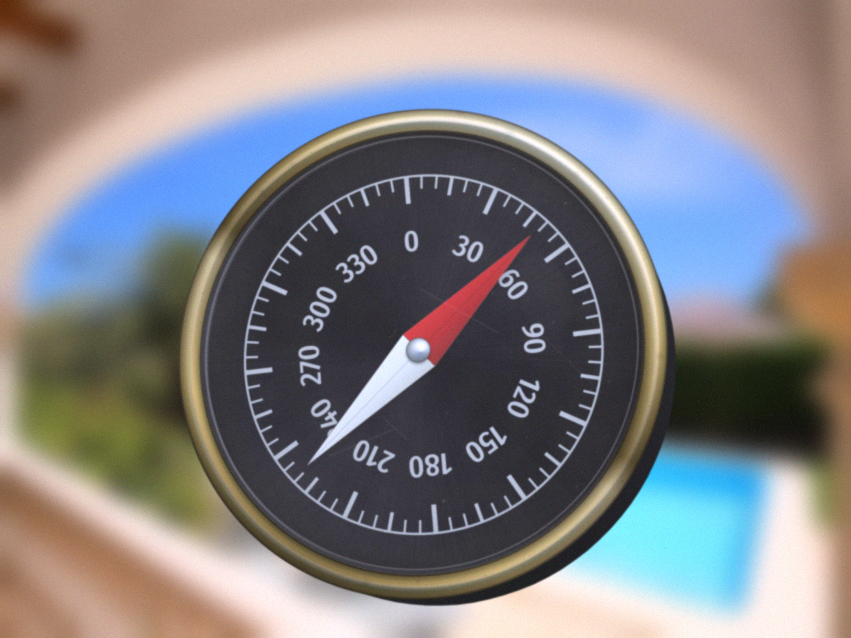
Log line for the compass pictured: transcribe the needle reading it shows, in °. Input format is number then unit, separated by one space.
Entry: 50 °
